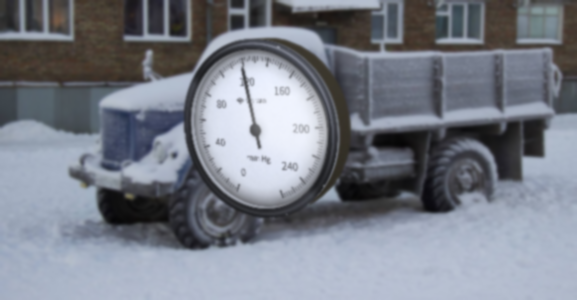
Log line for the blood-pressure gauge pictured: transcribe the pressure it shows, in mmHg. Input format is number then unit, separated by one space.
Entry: 120 mmHg
